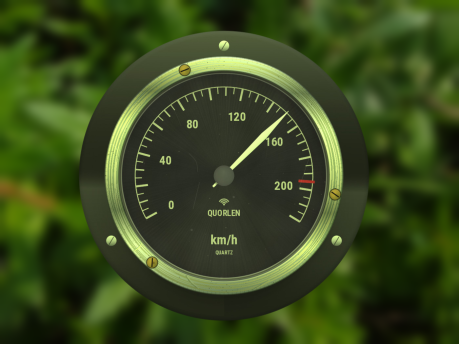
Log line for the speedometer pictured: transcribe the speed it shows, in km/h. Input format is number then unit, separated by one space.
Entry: 150 km/h
